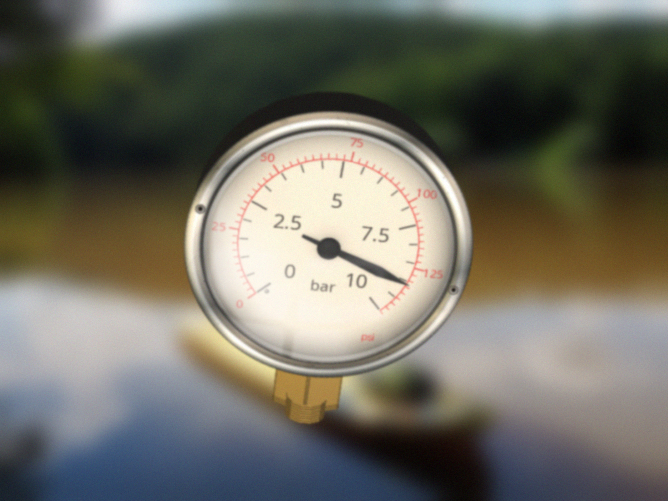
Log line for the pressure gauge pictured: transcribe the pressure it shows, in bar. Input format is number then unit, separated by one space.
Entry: 9 bar
